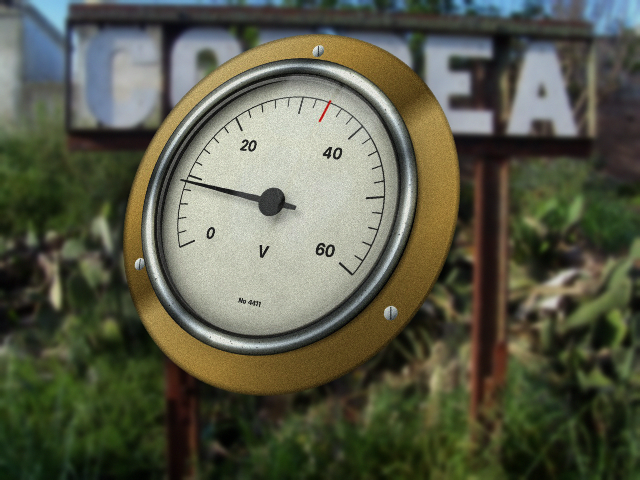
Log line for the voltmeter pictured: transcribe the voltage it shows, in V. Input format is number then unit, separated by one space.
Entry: 9 V
